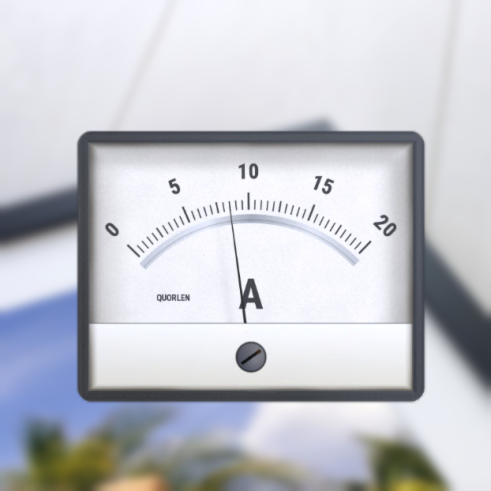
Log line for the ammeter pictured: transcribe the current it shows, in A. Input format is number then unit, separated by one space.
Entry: 8.5 A
